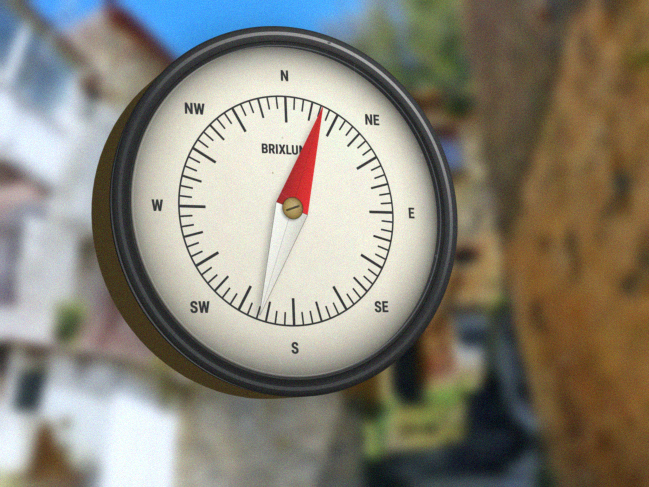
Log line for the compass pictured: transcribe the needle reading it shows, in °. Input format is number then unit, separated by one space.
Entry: 20 °
